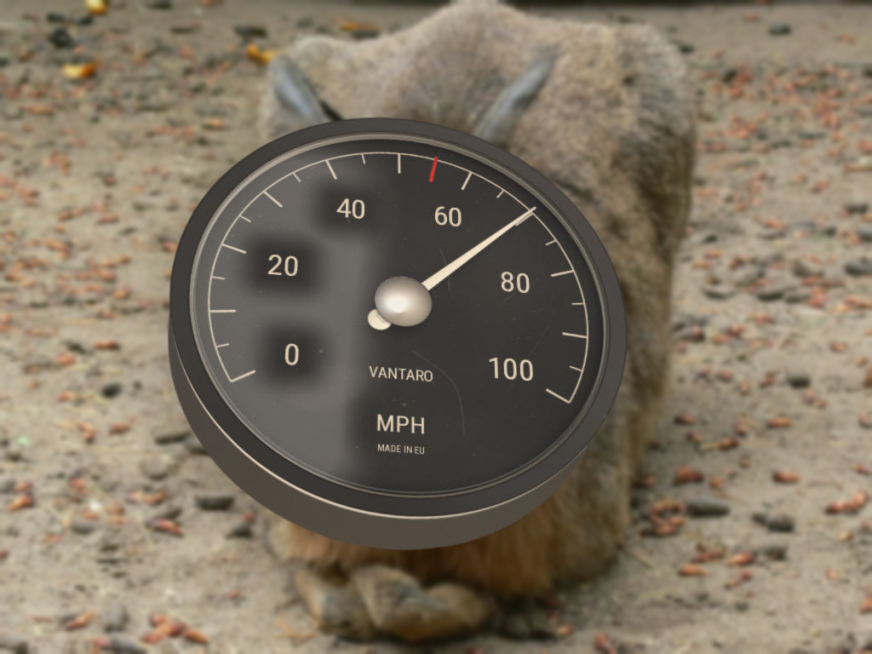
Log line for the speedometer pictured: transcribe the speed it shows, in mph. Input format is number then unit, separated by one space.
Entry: 70 mph
